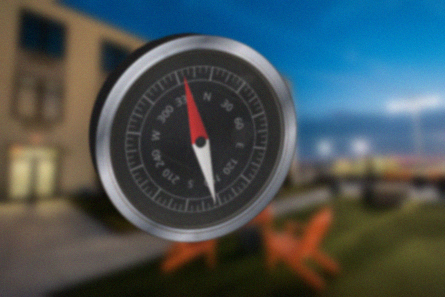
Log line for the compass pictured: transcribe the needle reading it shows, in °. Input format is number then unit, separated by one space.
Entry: 335 °
